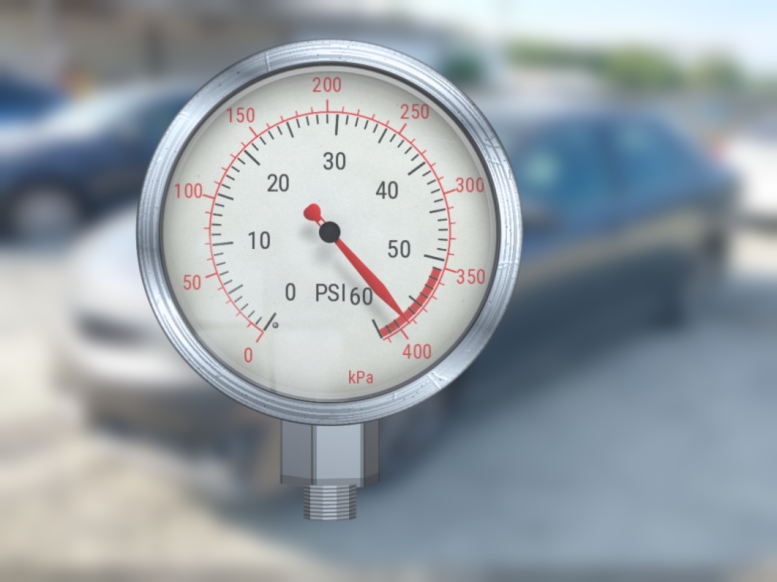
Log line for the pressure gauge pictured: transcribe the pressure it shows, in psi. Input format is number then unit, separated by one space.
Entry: 57 psi
